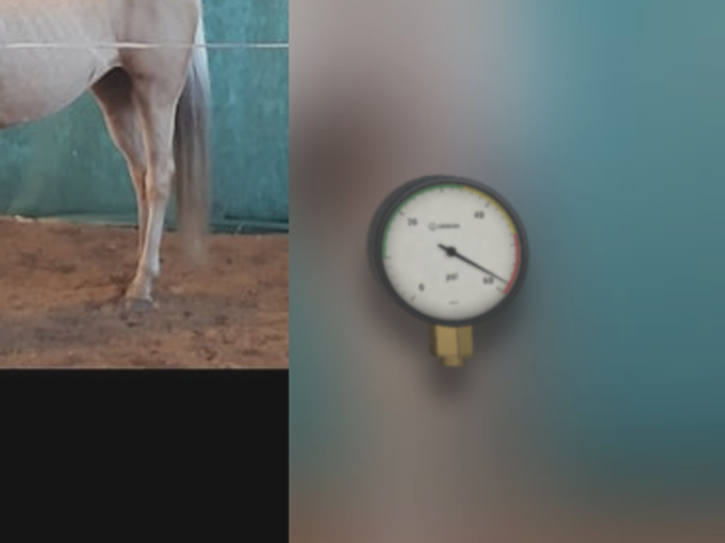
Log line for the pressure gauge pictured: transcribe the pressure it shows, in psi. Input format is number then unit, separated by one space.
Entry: 58 psi
